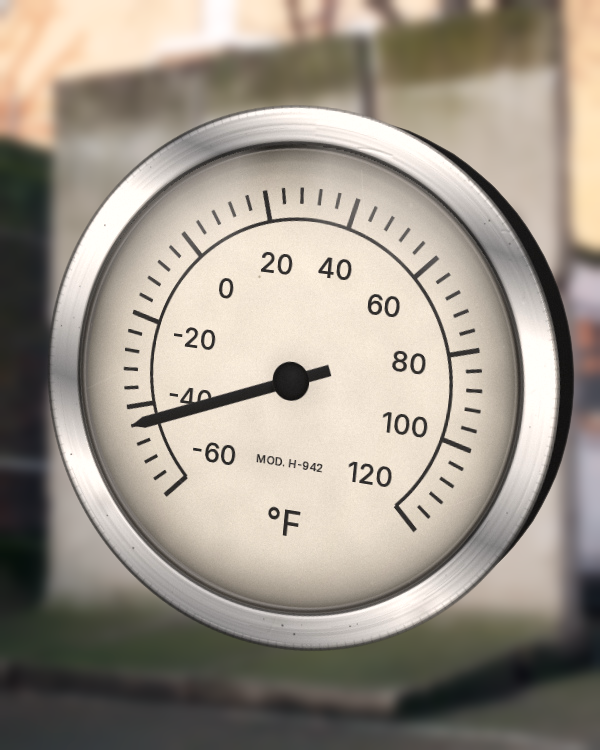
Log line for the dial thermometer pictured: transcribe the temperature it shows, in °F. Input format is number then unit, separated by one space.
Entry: -44 °F
